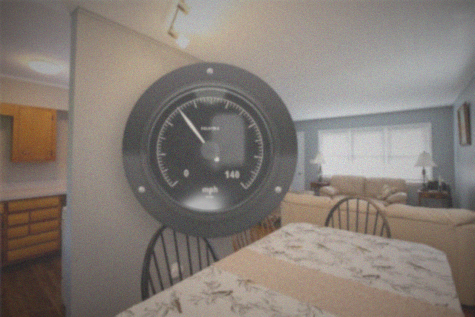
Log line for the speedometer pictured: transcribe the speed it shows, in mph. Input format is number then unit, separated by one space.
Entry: 50 mph
